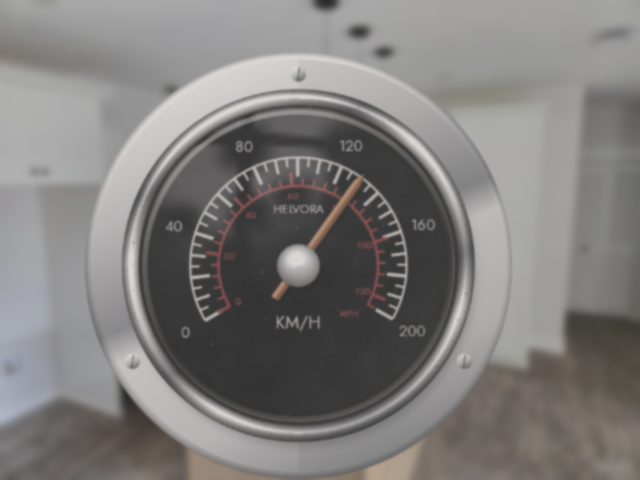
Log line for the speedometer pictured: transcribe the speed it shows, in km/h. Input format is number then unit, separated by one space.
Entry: 130 km/h
